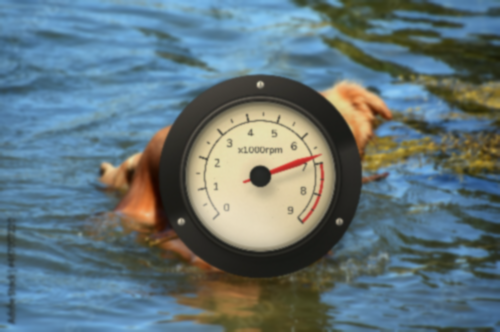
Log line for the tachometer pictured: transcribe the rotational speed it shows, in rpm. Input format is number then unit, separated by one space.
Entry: 6750 rpm
